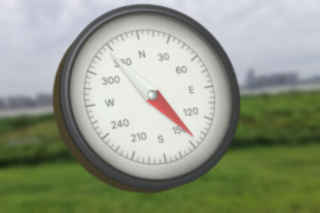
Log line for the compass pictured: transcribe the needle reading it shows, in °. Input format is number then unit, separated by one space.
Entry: 145 °
